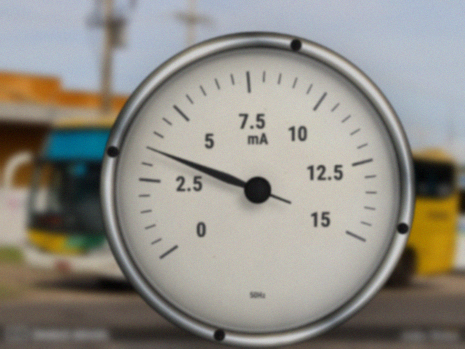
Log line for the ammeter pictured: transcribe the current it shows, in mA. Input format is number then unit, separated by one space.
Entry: 3.5 mA
